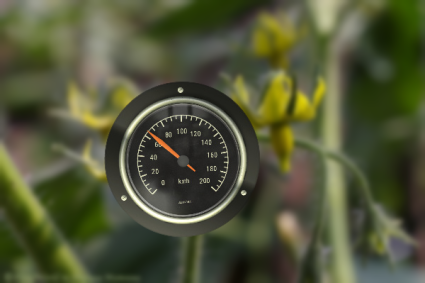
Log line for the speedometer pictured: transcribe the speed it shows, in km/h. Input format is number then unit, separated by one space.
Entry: 65 km/h
